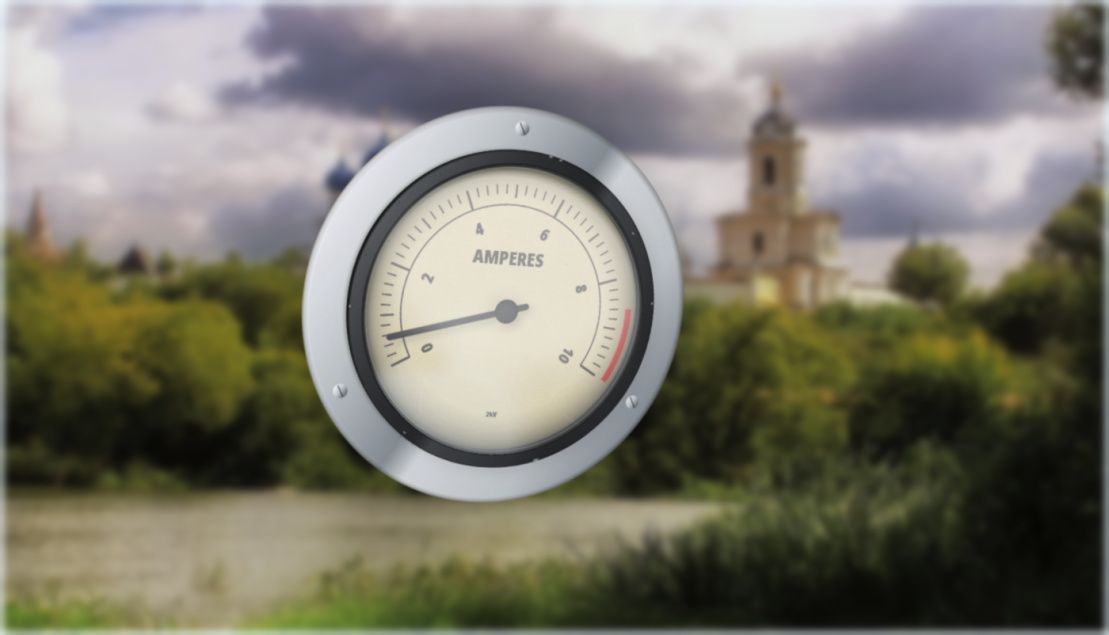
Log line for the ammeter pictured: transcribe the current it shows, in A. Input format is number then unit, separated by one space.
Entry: 0.6 A
